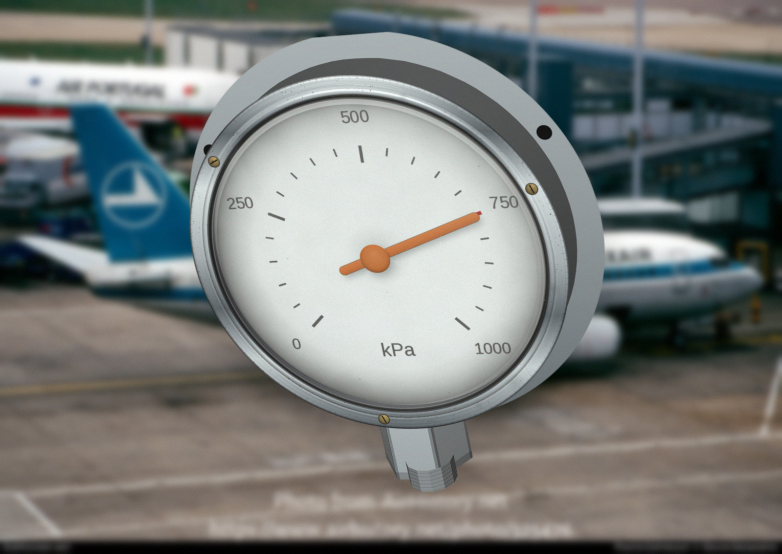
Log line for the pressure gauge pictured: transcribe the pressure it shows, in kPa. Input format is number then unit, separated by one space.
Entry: 750 kPa
